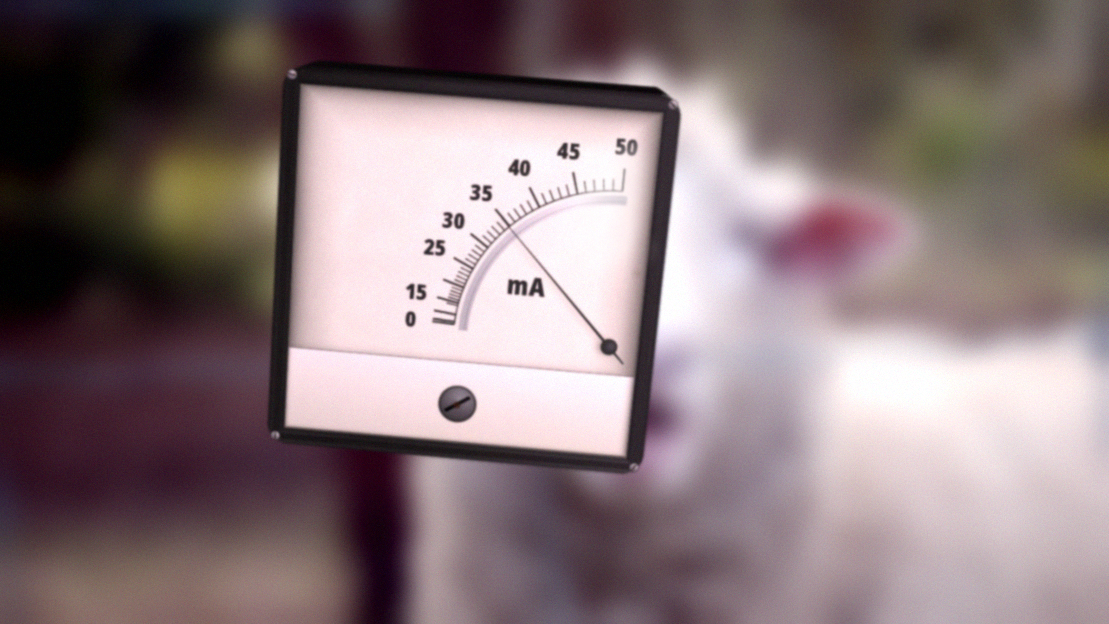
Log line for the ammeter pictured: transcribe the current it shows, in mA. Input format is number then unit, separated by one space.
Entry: 35 mA
